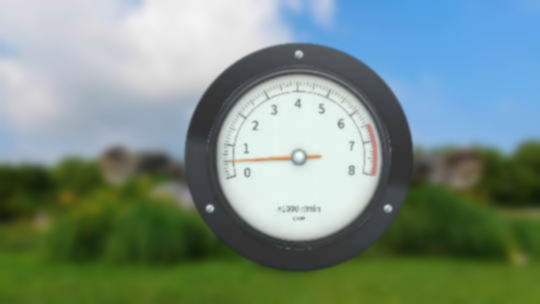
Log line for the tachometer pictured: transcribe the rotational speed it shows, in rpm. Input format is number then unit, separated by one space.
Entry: 500 rpm
